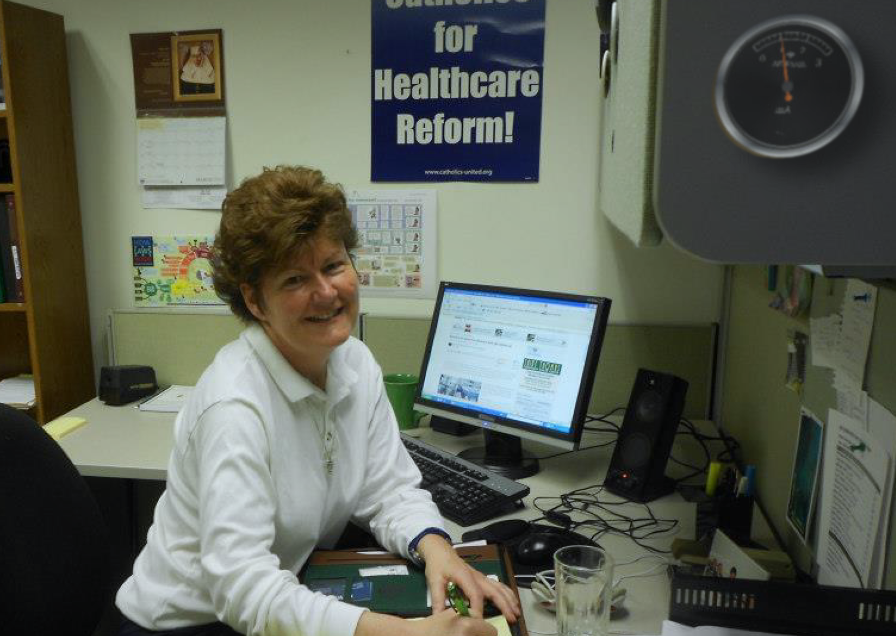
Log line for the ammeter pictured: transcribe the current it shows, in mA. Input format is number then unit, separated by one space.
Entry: 1 mA
